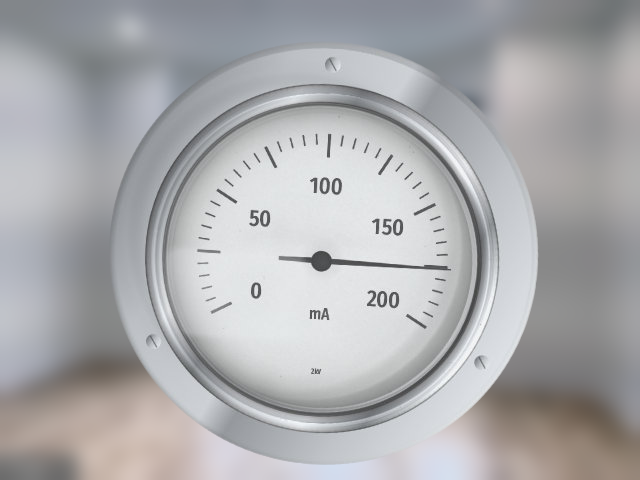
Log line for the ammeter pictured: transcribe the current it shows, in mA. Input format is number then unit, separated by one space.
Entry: 175 mA
